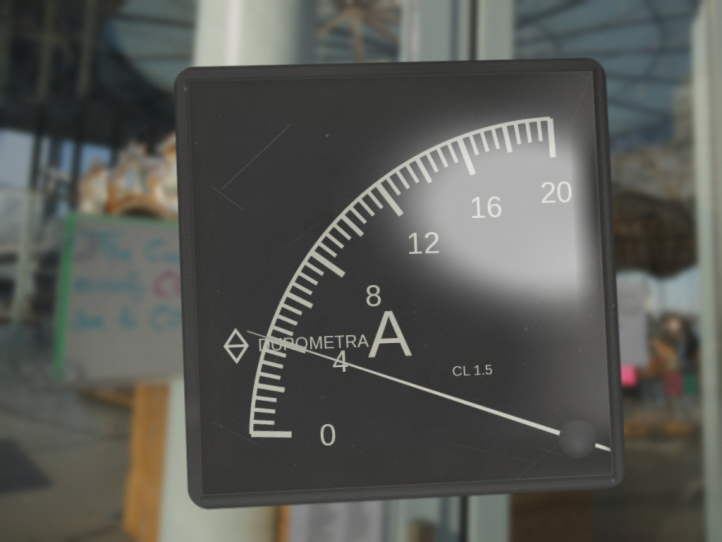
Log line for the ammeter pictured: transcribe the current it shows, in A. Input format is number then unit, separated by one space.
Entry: 4 A
